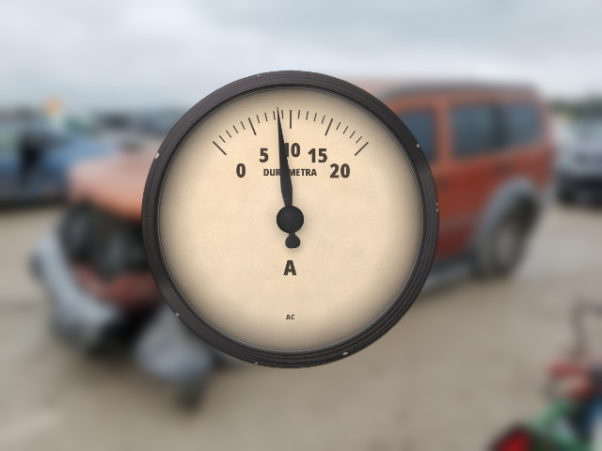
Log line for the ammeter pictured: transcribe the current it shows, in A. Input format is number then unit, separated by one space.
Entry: 8.5 A
